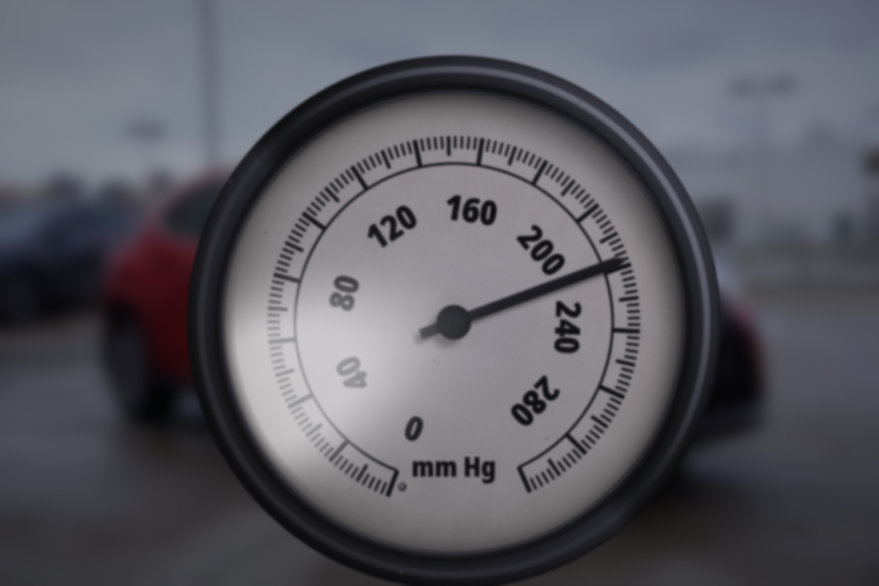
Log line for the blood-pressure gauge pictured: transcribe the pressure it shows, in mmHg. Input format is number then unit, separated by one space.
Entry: 218 mmHg
